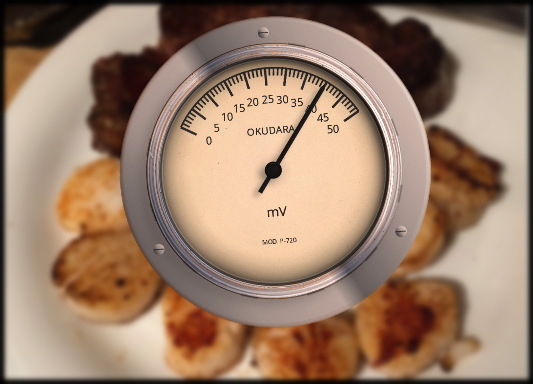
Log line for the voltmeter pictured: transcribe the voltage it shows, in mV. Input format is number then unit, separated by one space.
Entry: 40 mV
